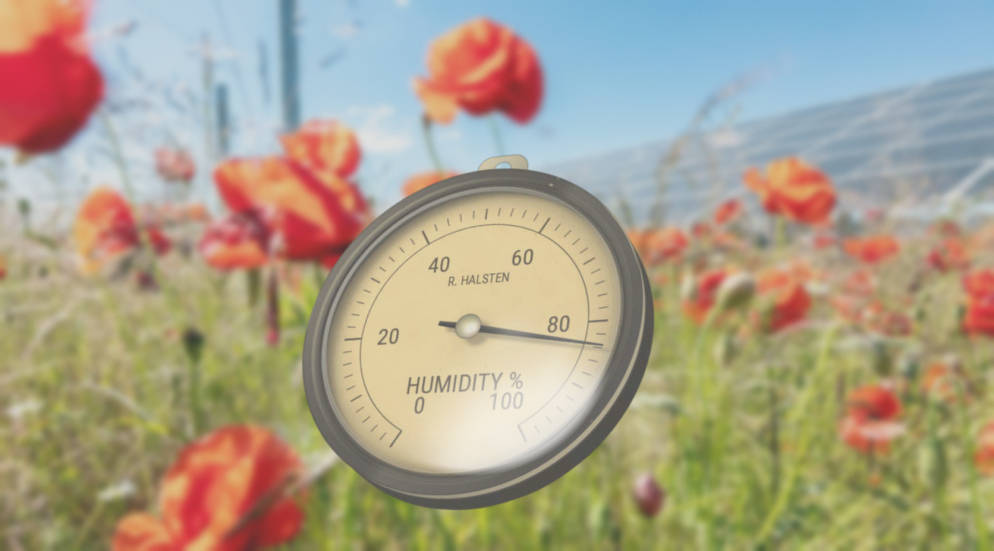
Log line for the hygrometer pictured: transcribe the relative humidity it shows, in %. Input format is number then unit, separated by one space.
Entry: 84 %
